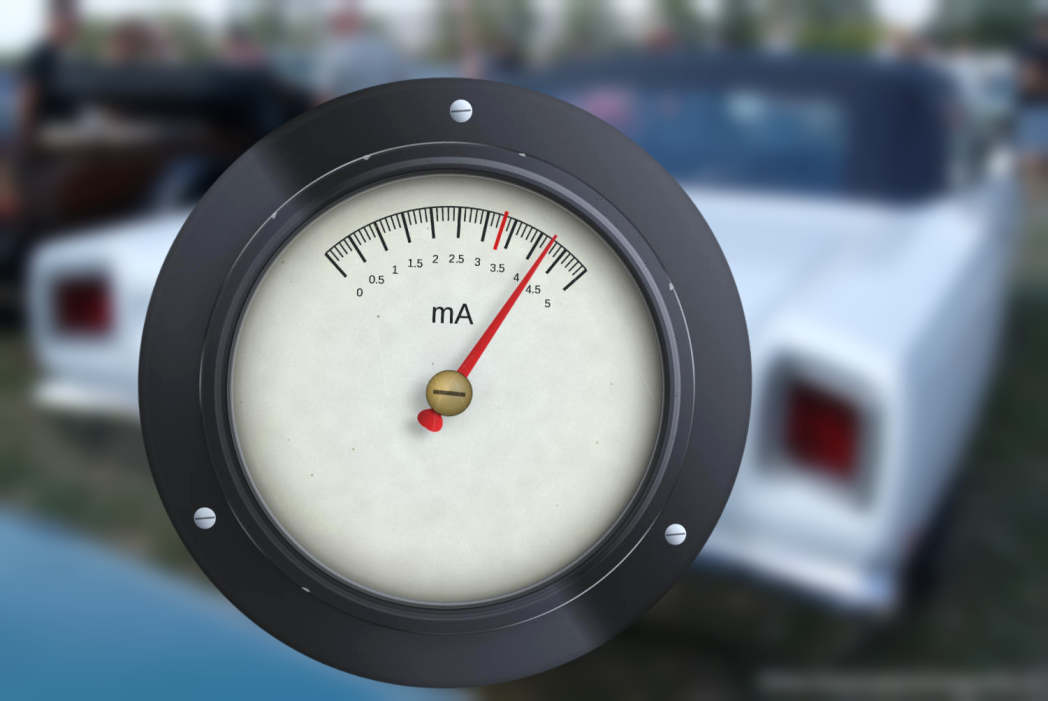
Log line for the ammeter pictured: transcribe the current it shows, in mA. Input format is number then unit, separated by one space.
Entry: 4.2 mA
